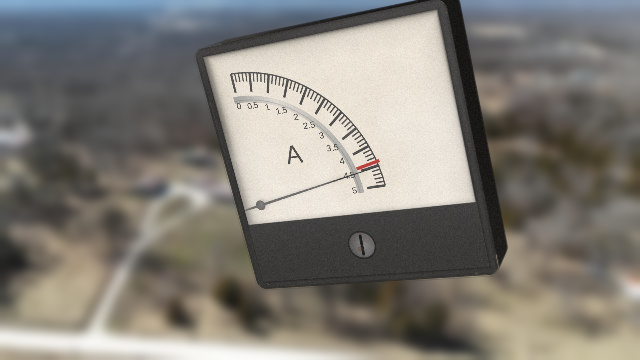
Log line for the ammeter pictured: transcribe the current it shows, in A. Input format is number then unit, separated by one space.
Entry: 4.5 A
